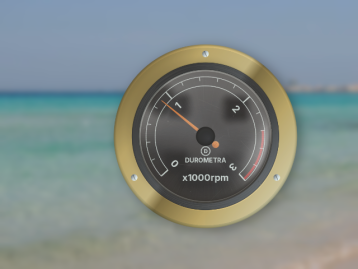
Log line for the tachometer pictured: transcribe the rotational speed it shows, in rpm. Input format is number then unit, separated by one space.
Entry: 900 rpm
